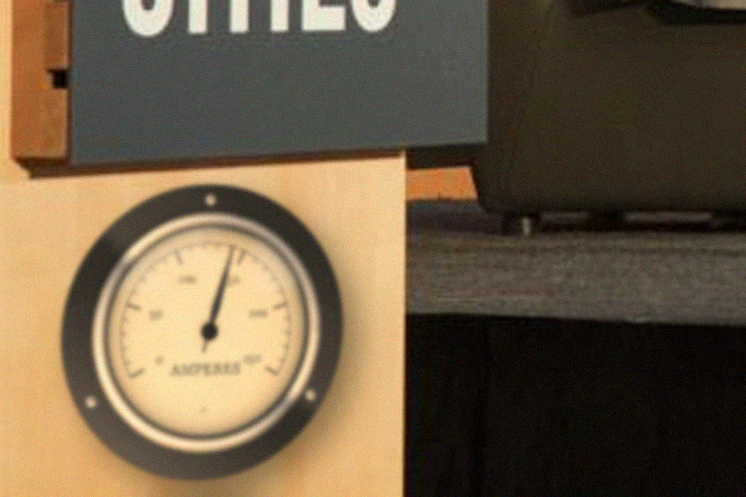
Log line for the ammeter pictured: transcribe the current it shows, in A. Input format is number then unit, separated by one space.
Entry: 140 A
